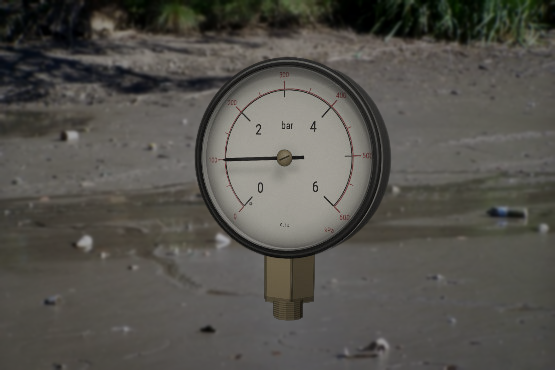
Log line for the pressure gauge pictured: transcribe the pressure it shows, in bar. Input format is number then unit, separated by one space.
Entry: 1 bar
